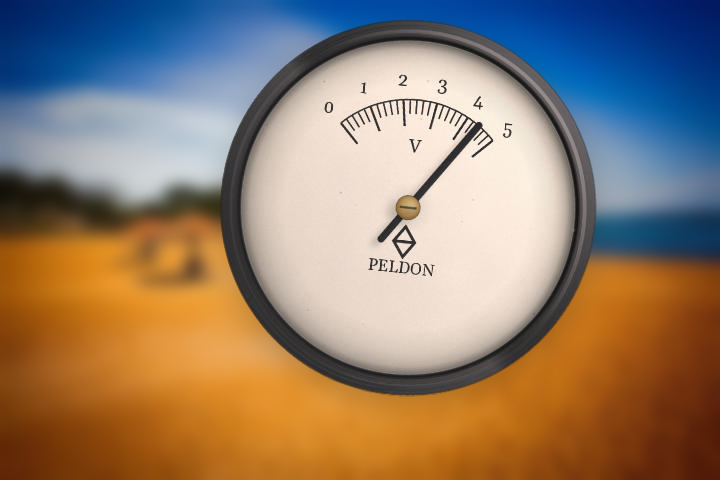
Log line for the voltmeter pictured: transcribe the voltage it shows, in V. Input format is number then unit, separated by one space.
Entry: 4.4 V
